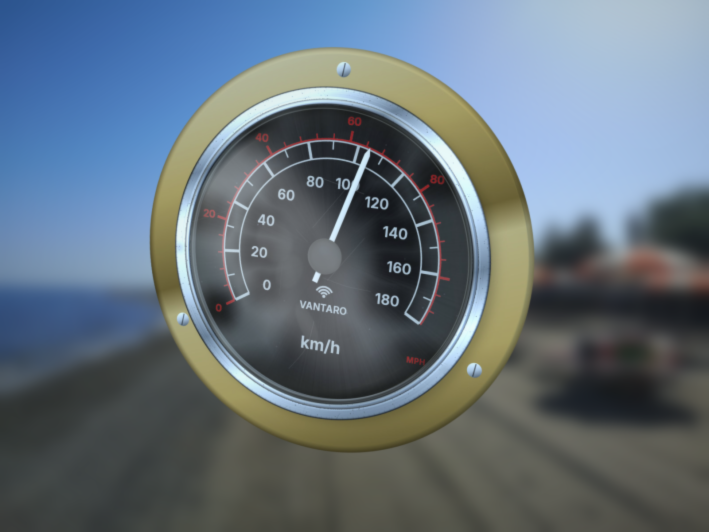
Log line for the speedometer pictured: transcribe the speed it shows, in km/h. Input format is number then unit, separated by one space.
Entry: 105 km/h
